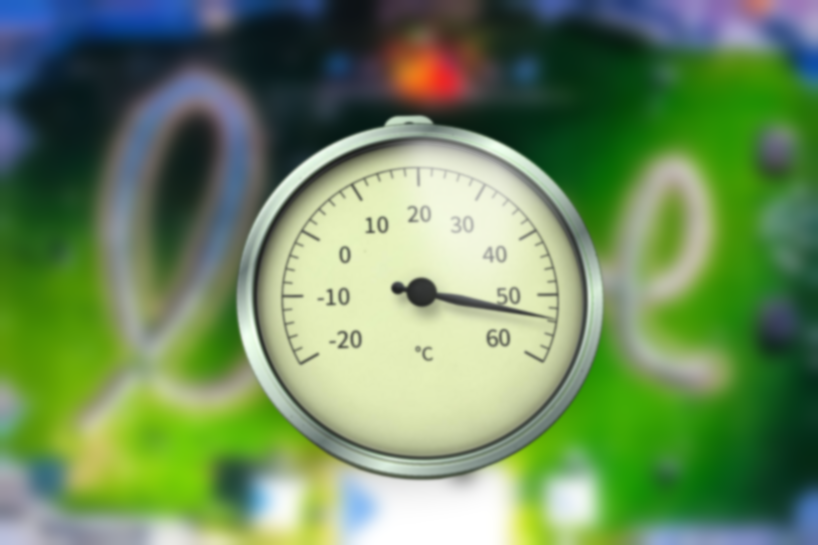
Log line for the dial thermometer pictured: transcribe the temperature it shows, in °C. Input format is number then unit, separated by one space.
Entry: 54 °C
